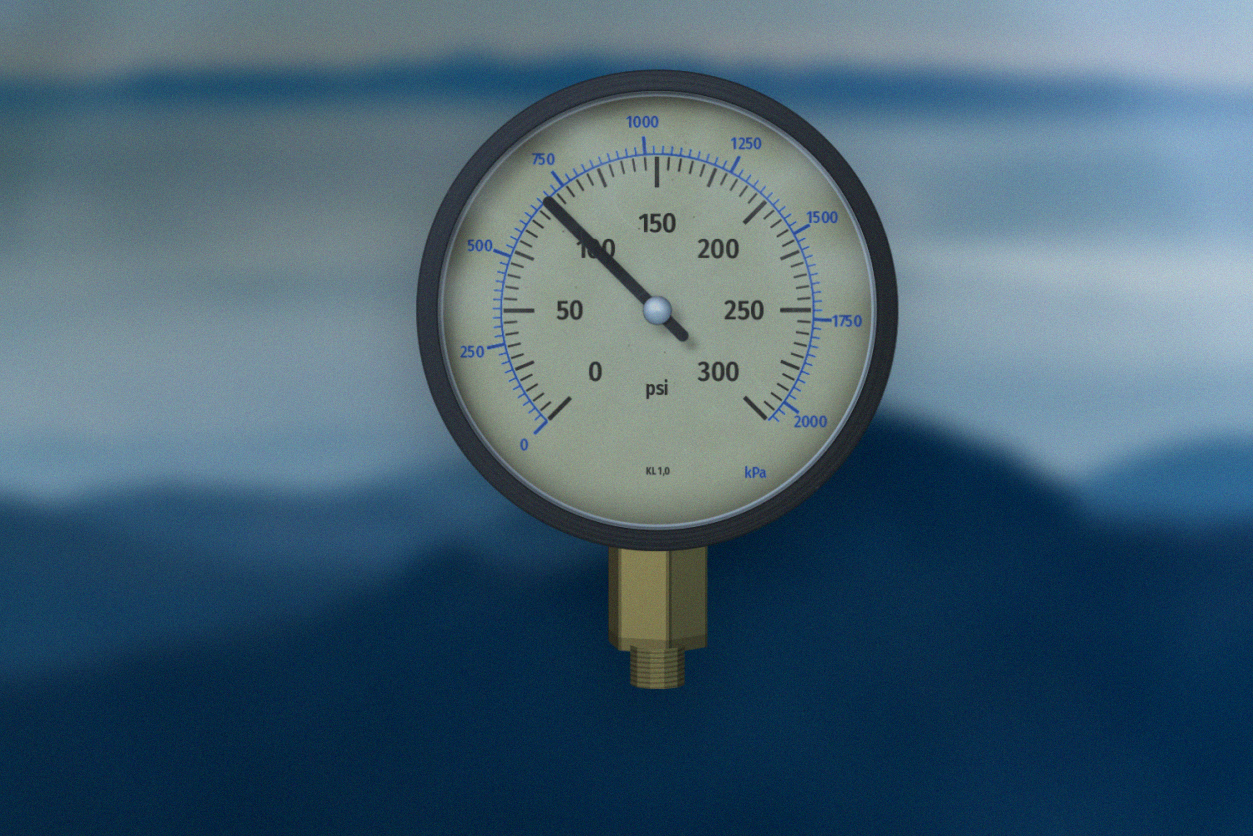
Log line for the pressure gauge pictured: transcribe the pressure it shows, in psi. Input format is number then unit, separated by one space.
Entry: 100 psi
